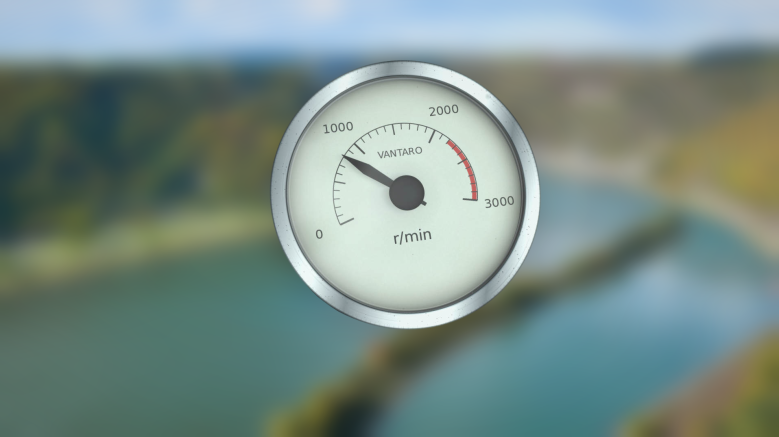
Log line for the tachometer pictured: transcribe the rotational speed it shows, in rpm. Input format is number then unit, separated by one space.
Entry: 800 rpm
